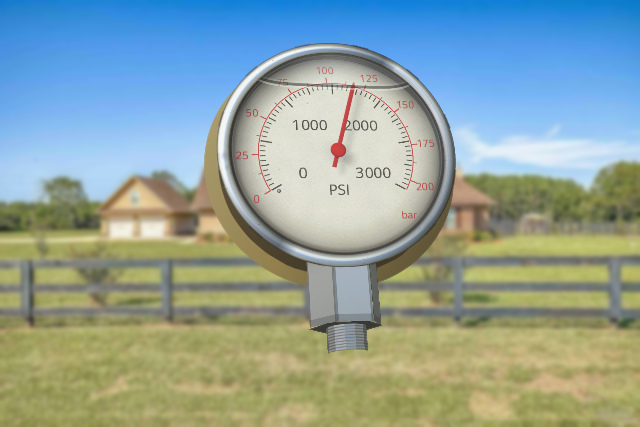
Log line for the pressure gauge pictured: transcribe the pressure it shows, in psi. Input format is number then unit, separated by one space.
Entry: 1700 psi
